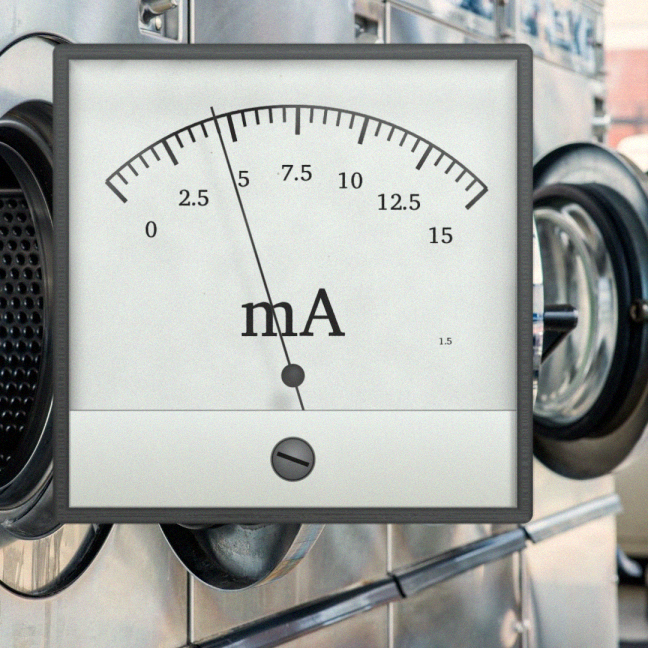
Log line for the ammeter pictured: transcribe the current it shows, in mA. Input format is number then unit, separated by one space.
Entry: 4.5 mA
